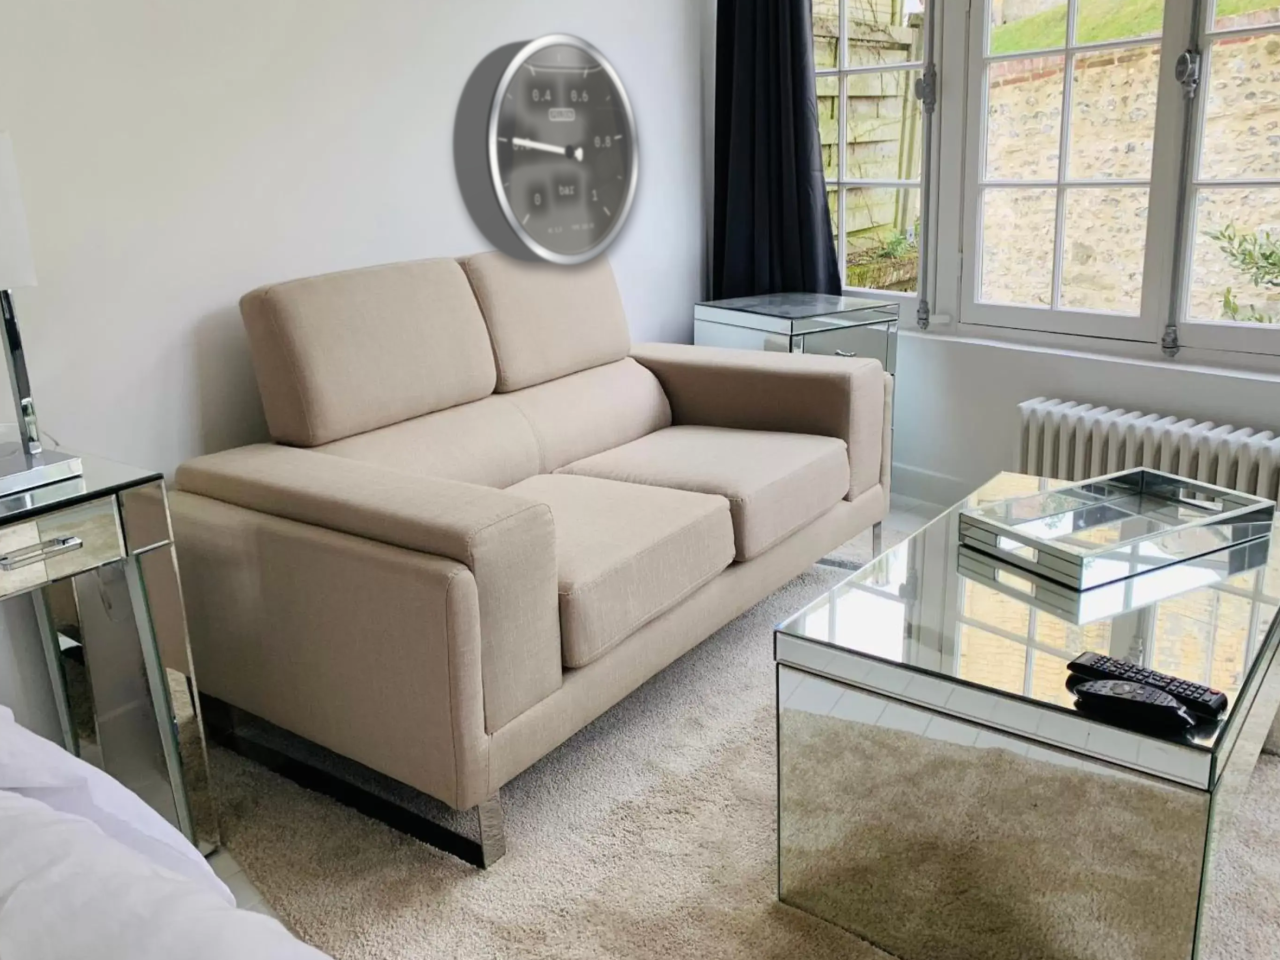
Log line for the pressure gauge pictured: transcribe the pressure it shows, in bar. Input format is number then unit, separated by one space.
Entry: 0.2 bar
